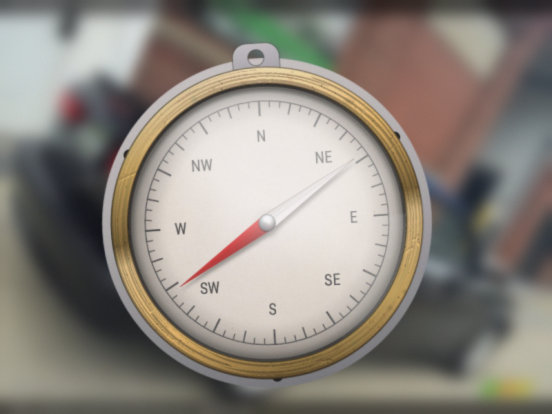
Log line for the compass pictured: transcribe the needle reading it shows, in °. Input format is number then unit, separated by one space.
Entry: 237.5 °
